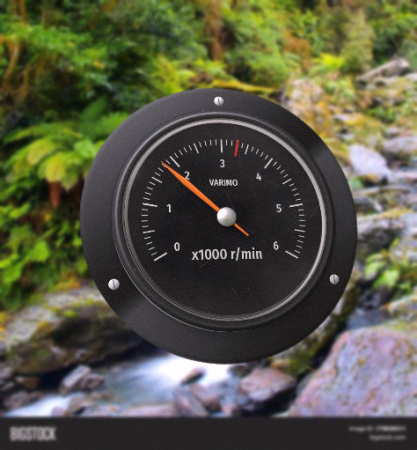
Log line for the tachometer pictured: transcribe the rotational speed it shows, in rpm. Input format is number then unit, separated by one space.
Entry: 1800 rpm
